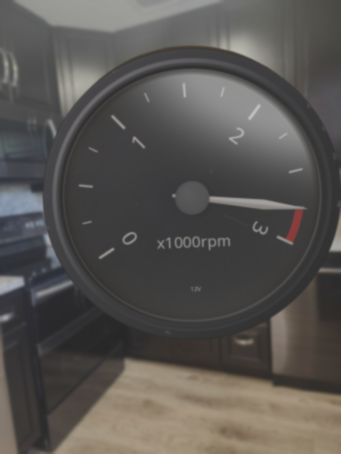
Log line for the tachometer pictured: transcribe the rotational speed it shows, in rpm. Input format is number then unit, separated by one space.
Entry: 2750 rpm
